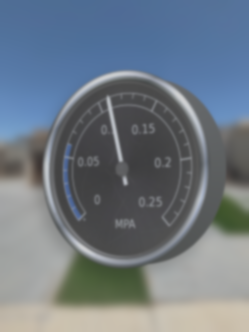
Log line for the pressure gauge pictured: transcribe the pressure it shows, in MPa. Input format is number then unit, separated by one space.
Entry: 0.11 MPa
